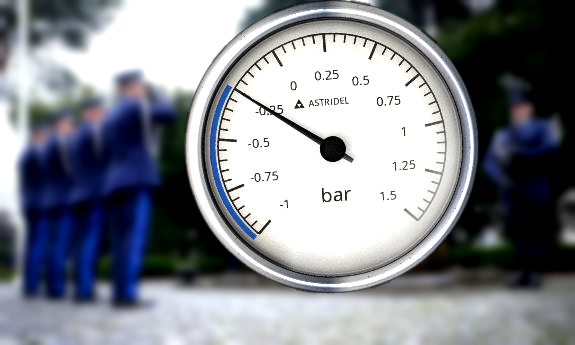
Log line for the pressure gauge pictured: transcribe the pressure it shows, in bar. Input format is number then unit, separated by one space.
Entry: -0.25 bar
